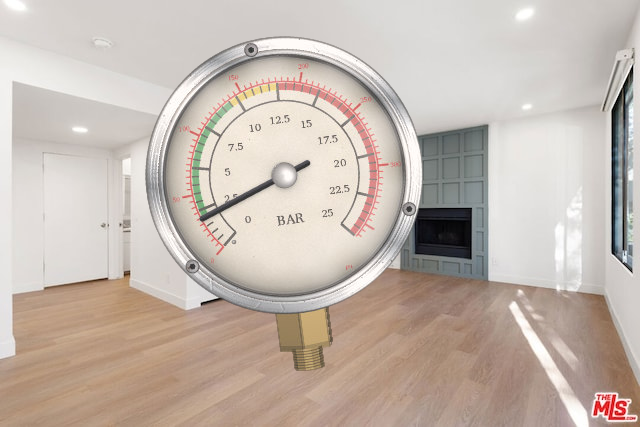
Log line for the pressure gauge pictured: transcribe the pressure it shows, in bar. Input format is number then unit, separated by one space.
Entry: 2 bar
